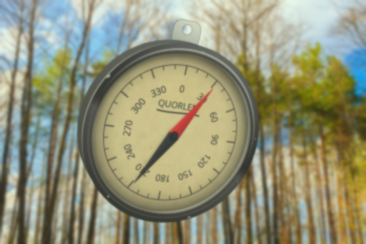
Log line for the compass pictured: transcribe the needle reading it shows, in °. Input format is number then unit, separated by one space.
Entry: 30 °
